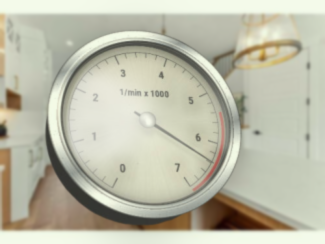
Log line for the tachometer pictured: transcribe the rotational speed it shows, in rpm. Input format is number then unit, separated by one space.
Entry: 6400 rpm
